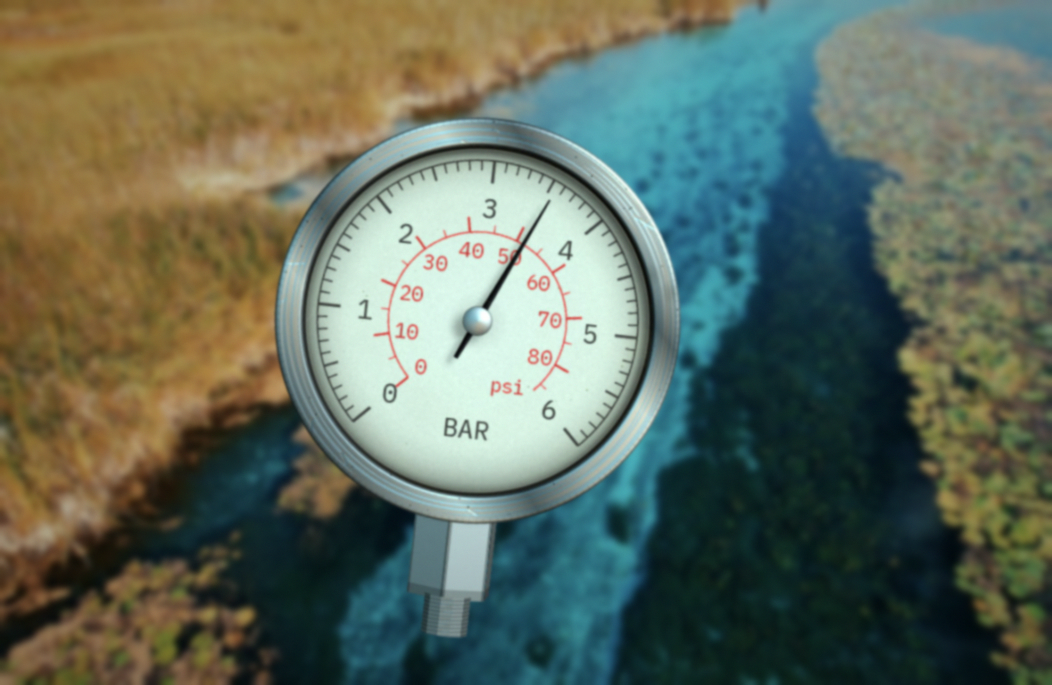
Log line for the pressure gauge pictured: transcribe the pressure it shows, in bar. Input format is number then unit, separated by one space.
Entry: 3.55 bar
